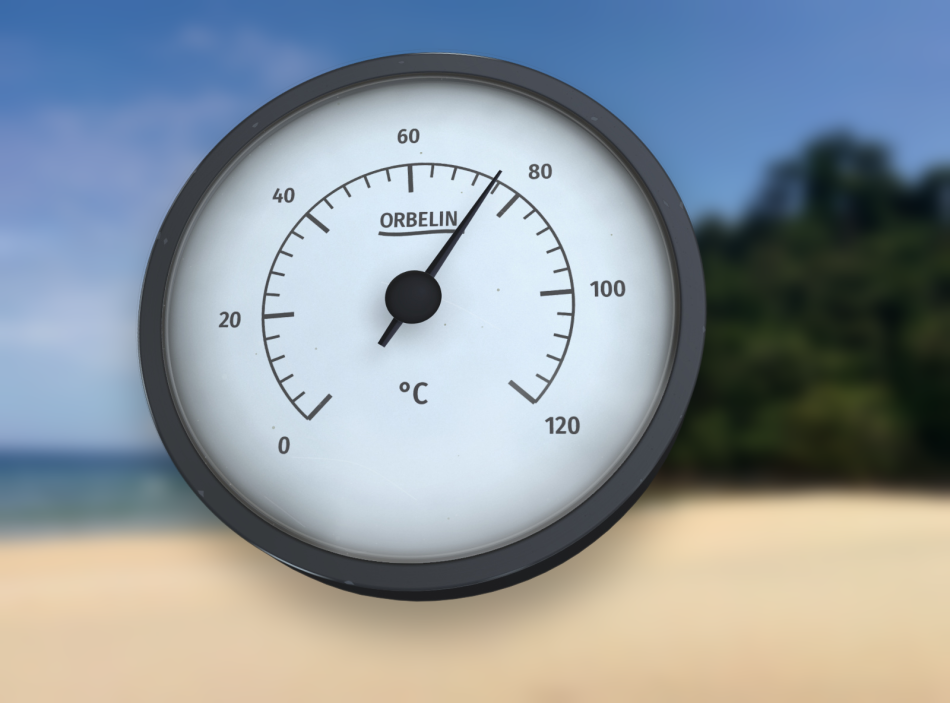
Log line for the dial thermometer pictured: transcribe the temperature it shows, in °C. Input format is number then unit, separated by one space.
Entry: 76 °C
